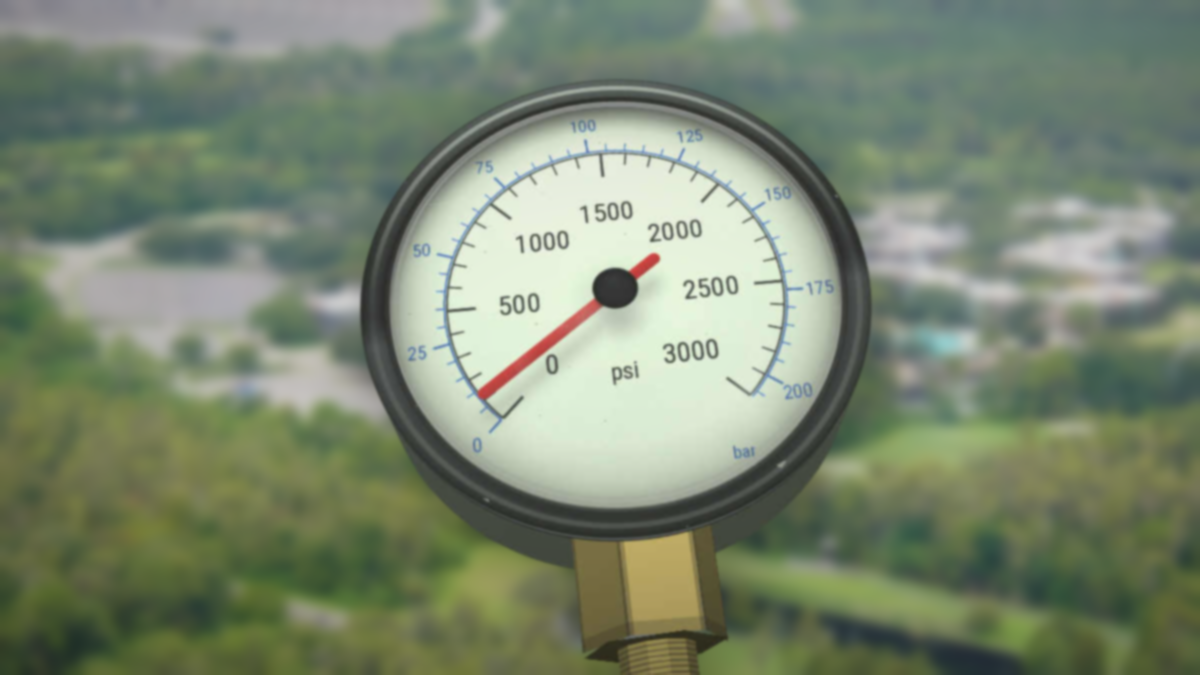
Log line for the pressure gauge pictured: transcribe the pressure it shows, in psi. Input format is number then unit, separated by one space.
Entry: 100 psi
